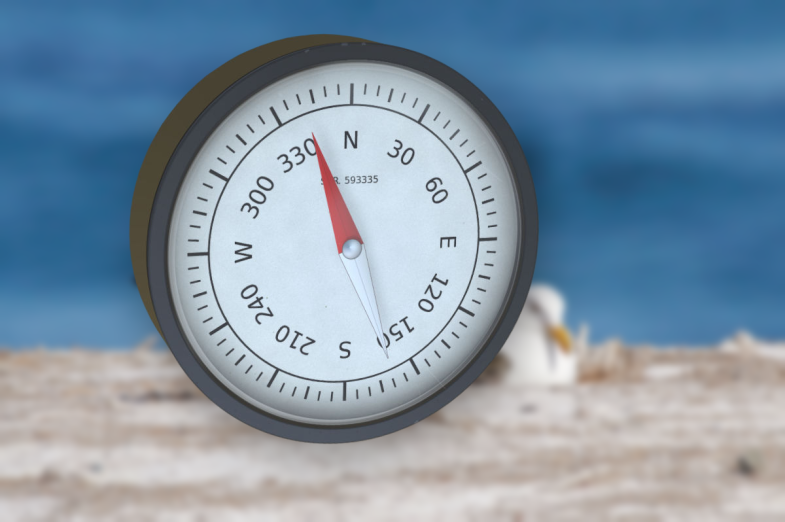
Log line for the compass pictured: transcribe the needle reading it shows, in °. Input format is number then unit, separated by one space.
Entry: 340 °
